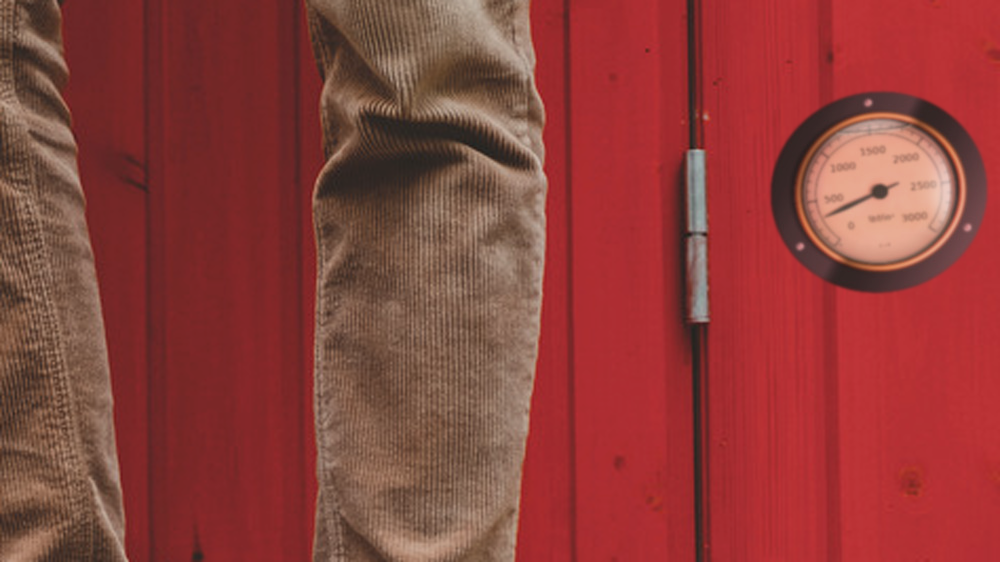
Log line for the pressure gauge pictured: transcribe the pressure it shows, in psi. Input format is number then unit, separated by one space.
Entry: 300 psi
